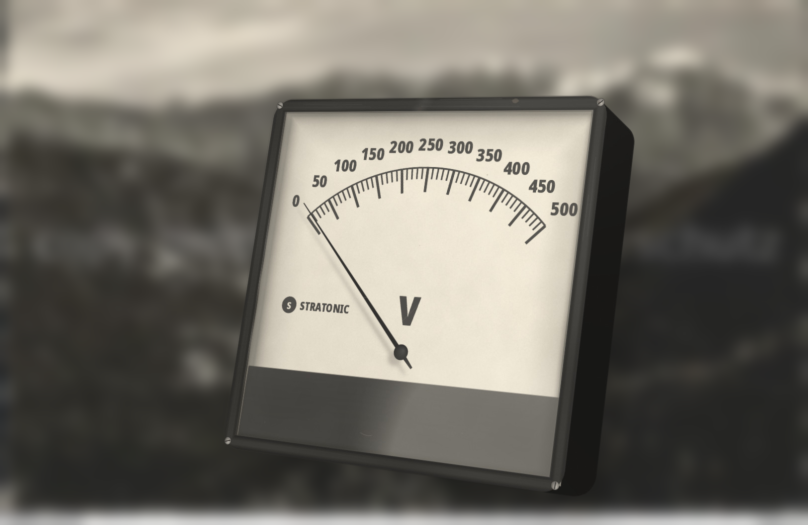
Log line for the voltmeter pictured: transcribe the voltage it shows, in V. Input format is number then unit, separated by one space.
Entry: 10 V
